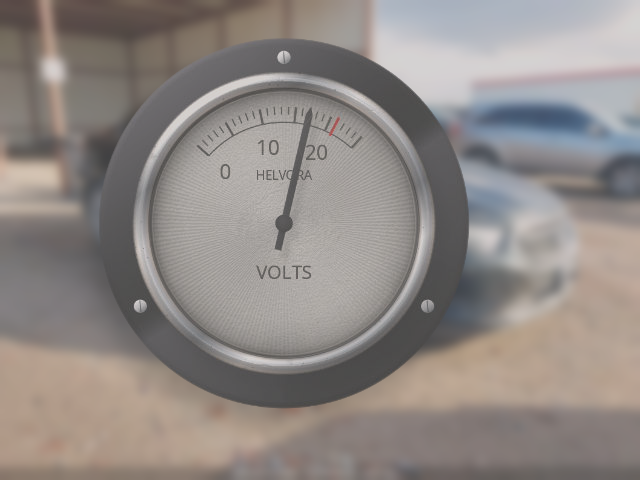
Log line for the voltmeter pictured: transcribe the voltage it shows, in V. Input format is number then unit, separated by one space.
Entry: 17 V
